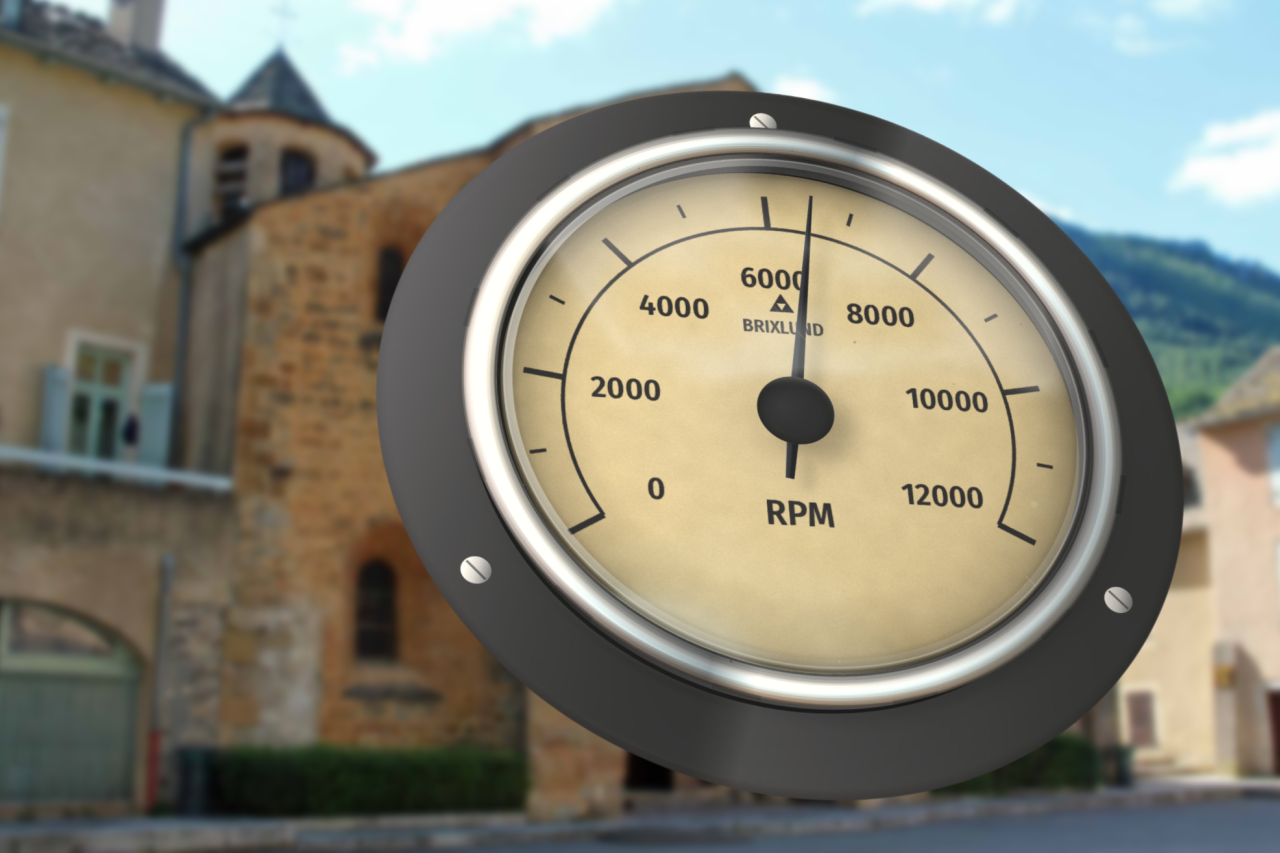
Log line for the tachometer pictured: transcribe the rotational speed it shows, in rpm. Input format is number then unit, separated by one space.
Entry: 6500 rpm
